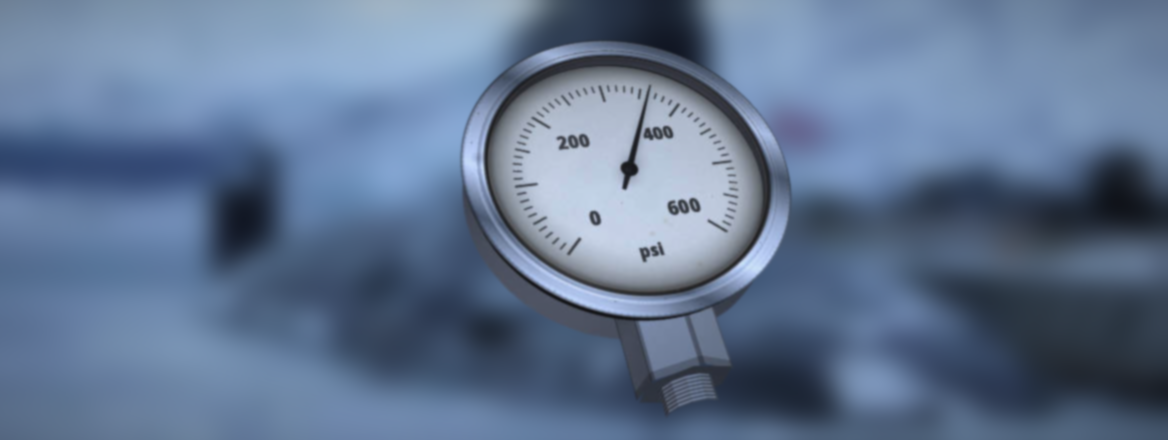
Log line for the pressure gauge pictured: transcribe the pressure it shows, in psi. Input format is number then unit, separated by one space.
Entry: 360 psi
